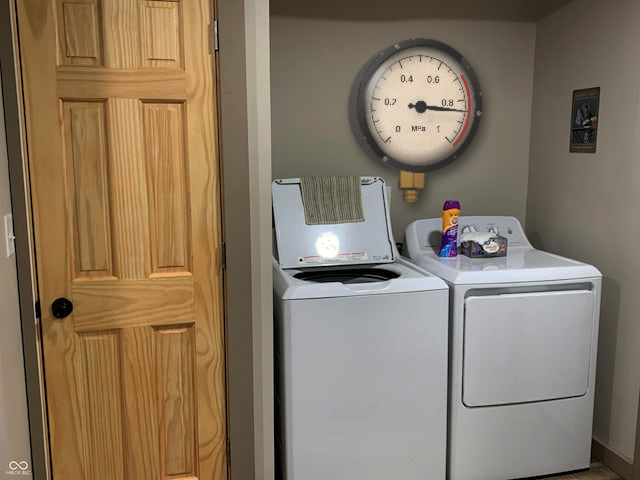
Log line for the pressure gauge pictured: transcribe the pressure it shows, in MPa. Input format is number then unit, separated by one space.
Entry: 0.85 MPa
